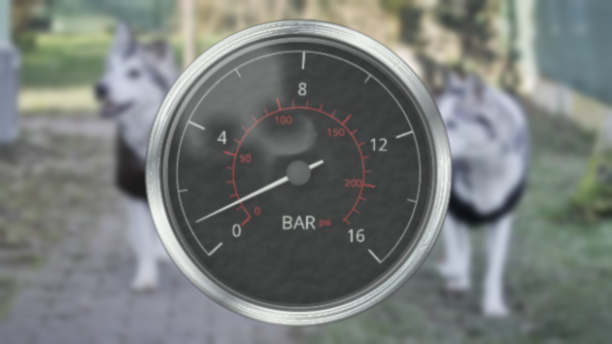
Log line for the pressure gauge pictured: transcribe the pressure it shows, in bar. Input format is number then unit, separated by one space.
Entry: 1 bar
